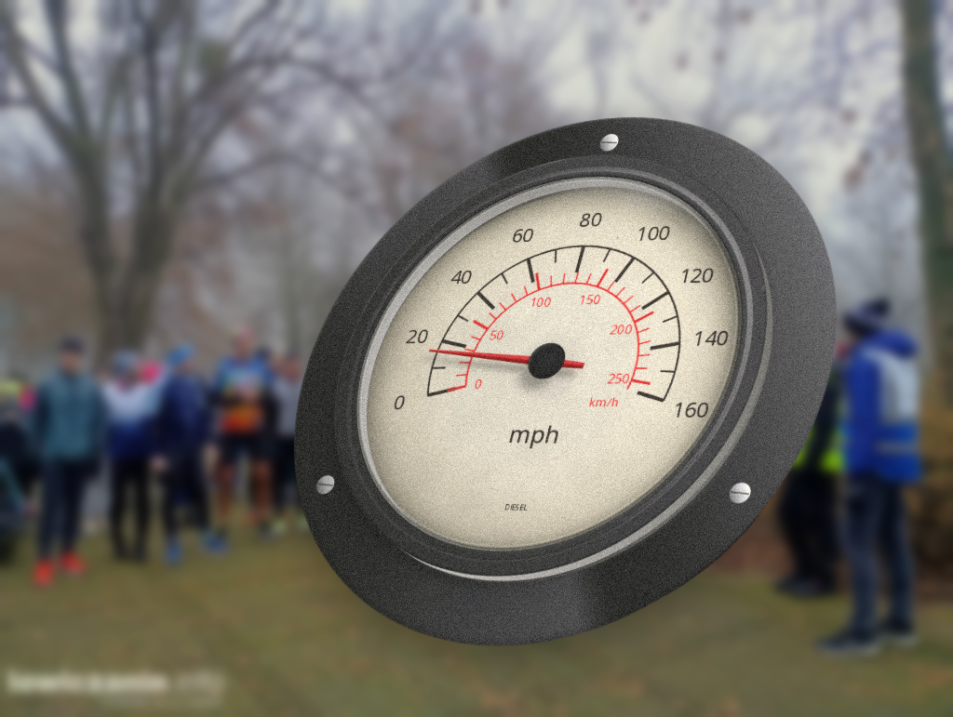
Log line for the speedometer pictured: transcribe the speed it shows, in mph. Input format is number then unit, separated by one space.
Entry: 15 mph
